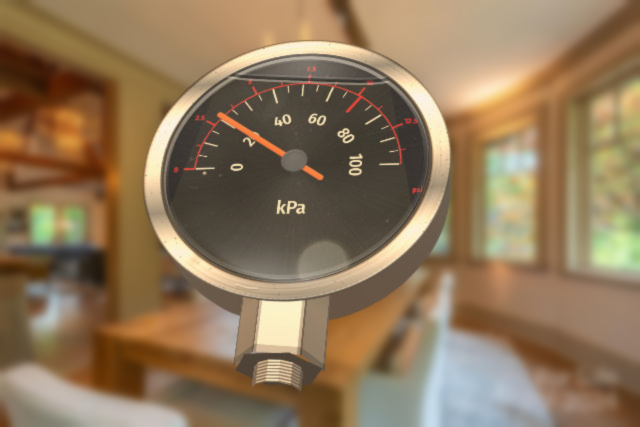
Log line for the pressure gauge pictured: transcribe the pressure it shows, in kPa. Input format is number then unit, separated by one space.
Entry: 20 kPa
